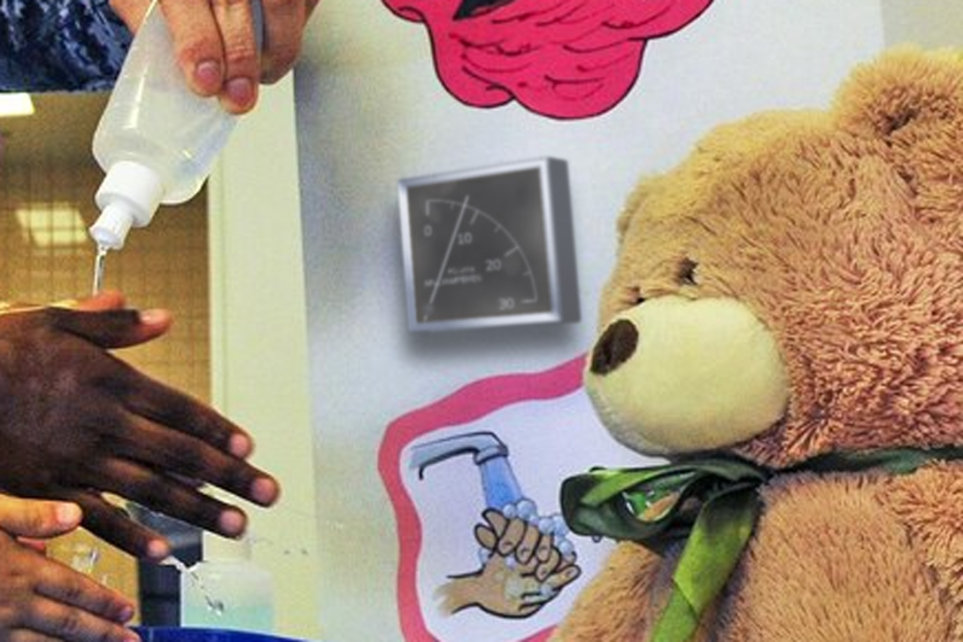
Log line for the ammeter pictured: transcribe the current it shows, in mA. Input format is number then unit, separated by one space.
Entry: 7.5 mA
